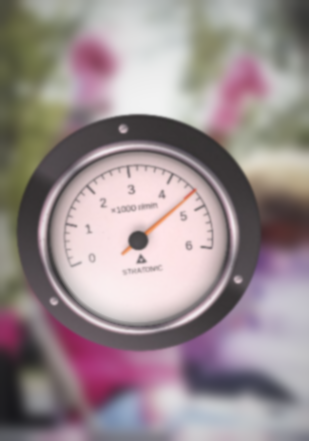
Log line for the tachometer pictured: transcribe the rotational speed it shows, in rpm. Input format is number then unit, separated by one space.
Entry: 4600 rpm
